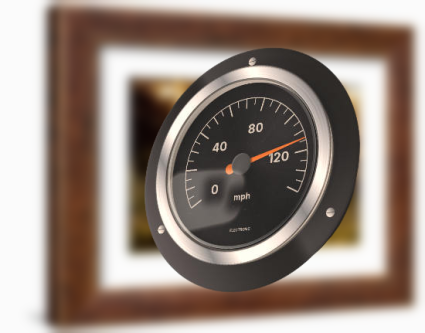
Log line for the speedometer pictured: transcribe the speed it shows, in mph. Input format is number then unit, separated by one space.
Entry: 115 mph
